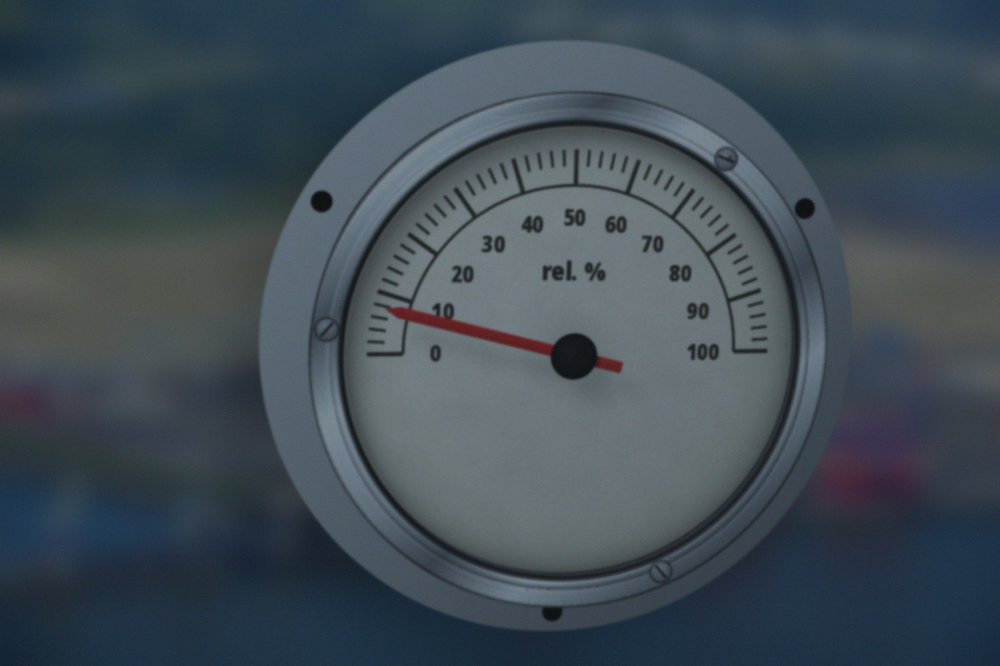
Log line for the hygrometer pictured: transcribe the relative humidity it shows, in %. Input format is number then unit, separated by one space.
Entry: 8 %
